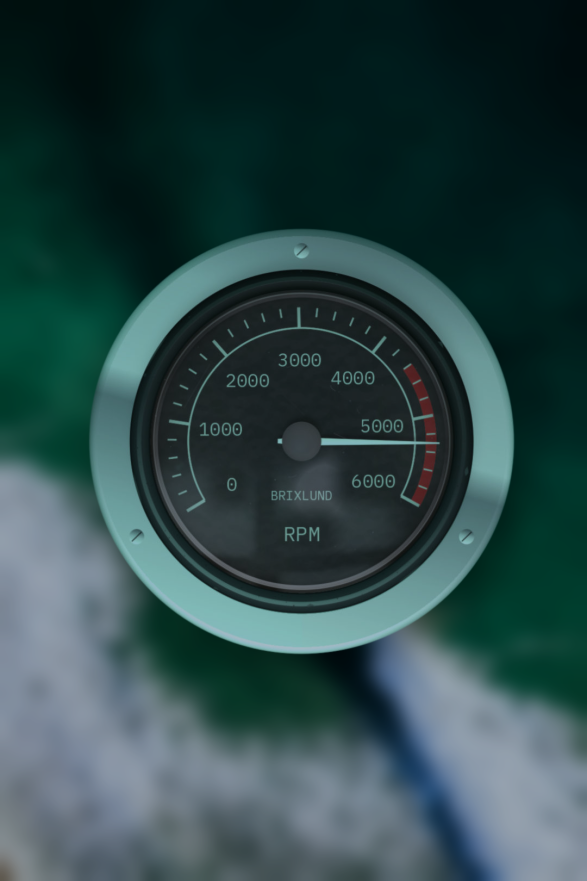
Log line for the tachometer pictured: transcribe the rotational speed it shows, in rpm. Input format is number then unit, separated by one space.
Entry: 5300 rpm
